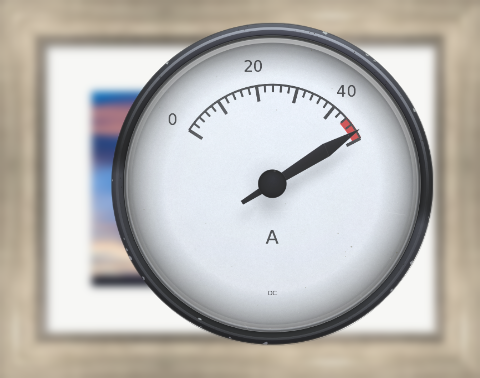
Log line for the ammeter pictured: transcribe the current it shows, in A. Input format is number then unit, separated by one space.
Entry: 48 A
